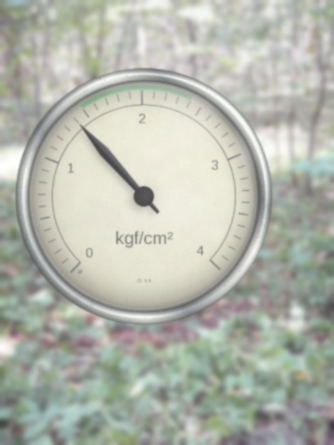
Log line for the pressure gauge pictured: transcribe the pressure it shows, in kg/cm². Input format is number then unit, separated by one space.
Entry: 1.4 kg/cm²
